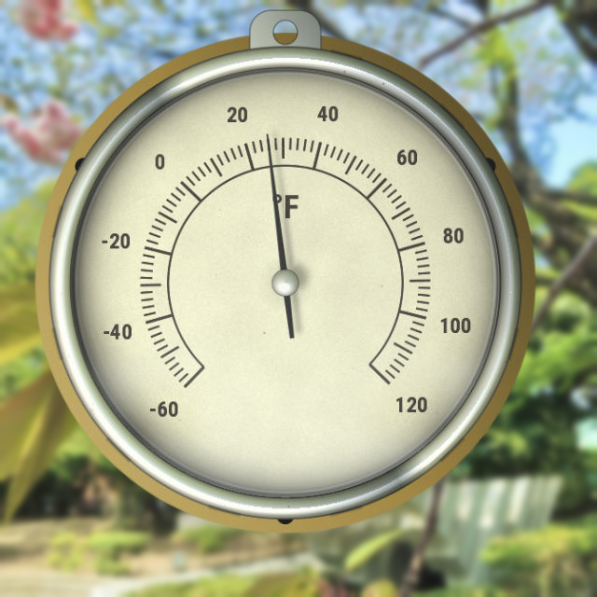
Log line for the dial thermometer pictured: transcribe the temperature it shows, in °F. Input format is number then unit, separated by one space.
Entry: 26 °F
